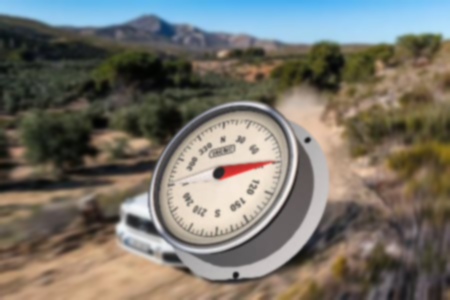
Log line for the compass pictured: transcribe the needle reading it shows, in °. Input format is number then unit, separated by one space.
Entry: 90 °
